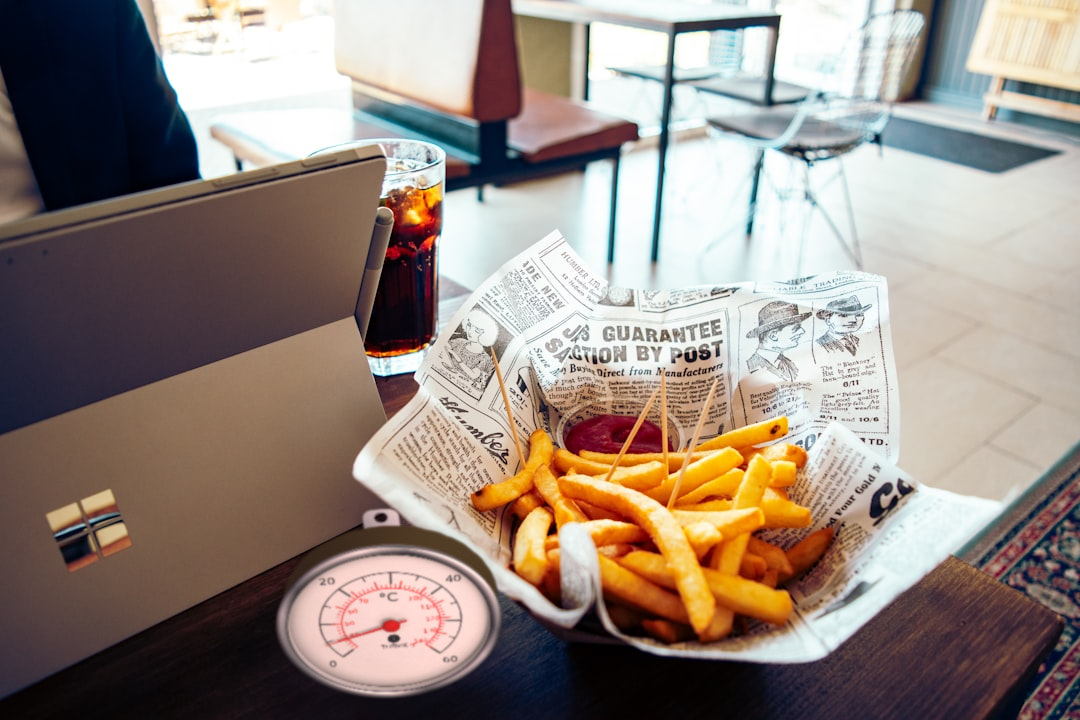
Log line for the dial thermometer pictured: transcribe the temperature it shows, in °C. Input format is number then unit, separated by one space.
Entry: 5 °C
